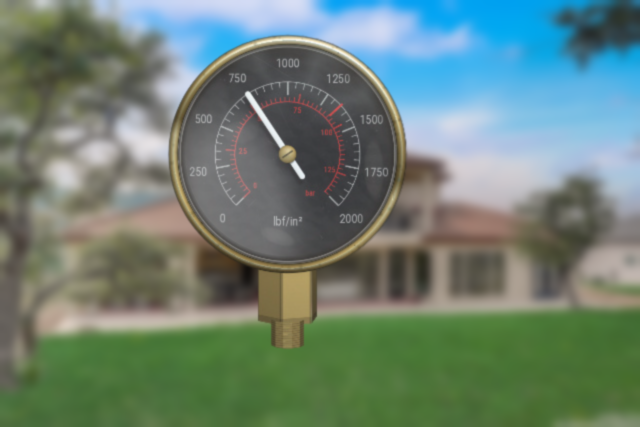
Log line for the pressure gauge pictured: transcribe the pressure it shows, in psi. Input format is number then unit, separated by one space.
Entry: 750 psi
